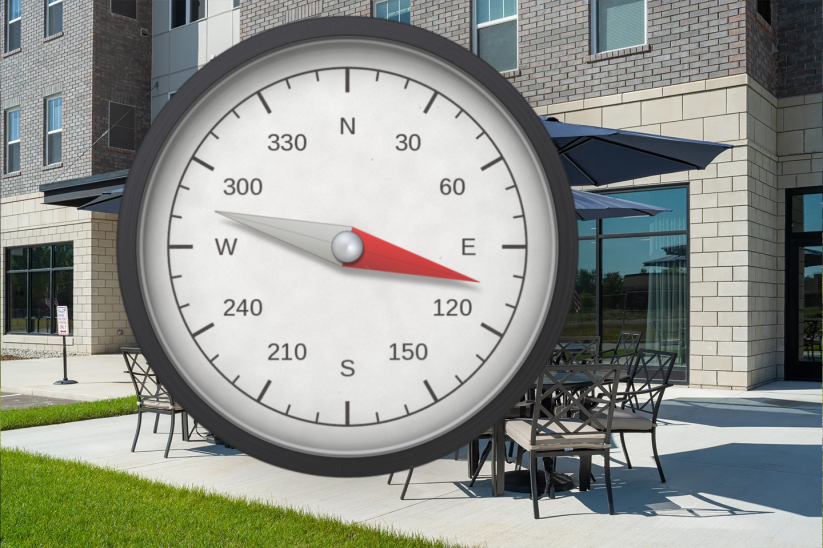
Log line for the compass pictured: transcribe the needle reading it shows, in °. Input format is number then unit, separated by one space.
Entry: 105 °
